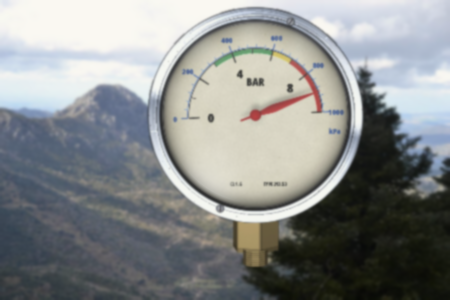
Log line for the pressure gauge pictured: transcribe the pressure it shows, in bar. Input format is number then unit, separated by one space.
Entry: 9 bar
